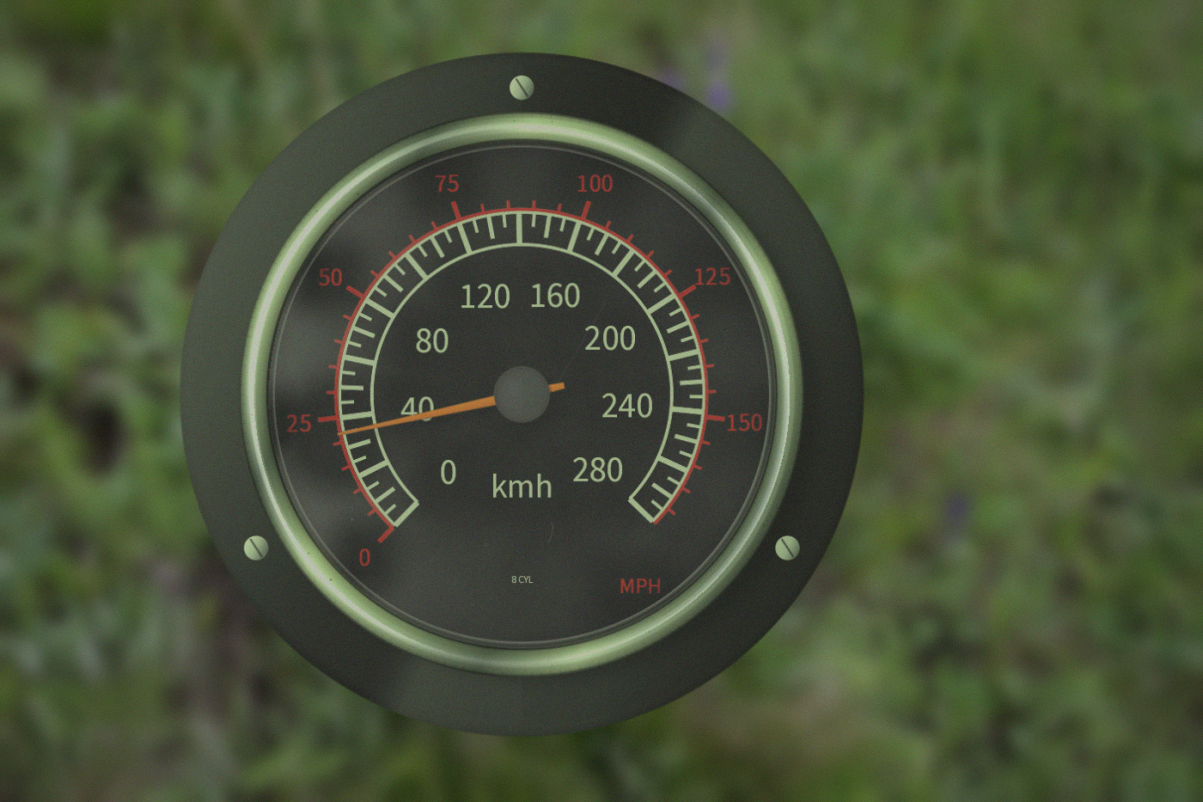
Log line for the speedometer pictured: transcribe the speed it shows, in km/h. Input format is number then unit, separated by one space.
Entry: 35 km/h
